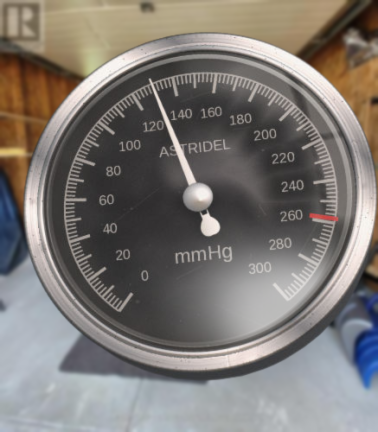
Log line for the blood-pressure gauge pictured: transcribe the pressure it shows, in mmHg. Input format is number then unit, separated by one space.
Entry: 130 mmHg
